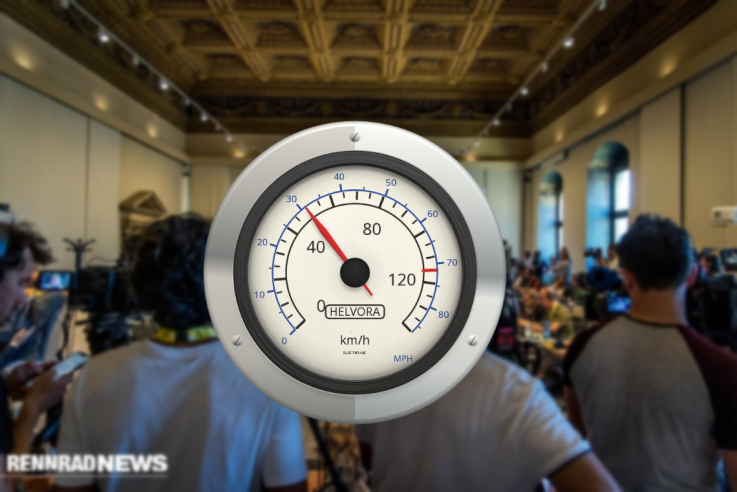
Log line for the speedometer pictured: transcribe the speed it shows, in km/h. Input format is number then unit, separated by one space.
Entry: 50 km/h
